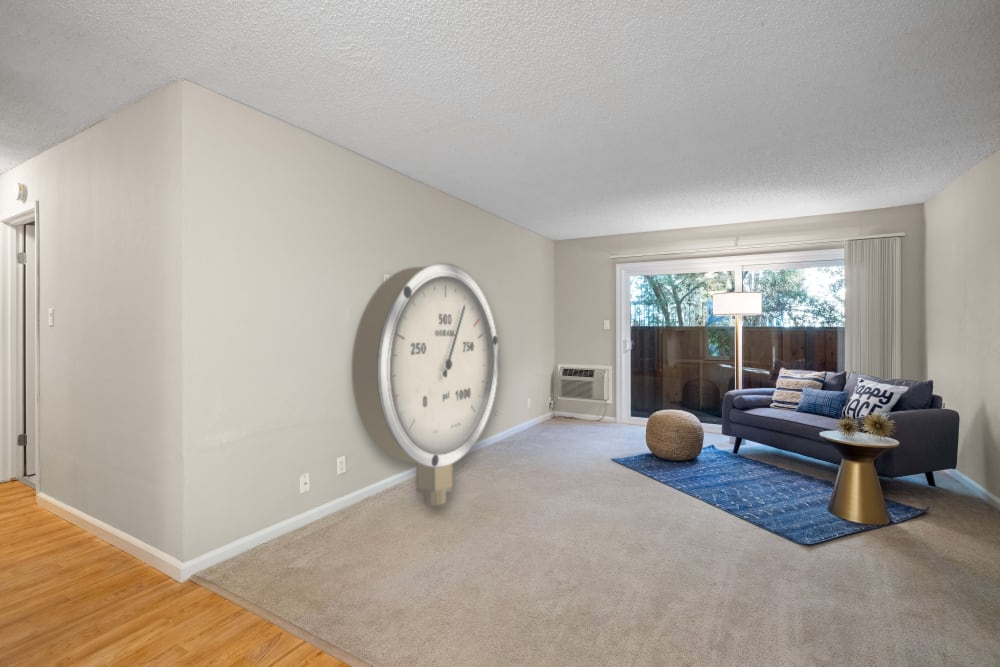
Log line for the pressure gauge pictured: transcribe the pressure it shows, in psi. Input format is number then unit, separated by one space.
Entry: 600 psi
